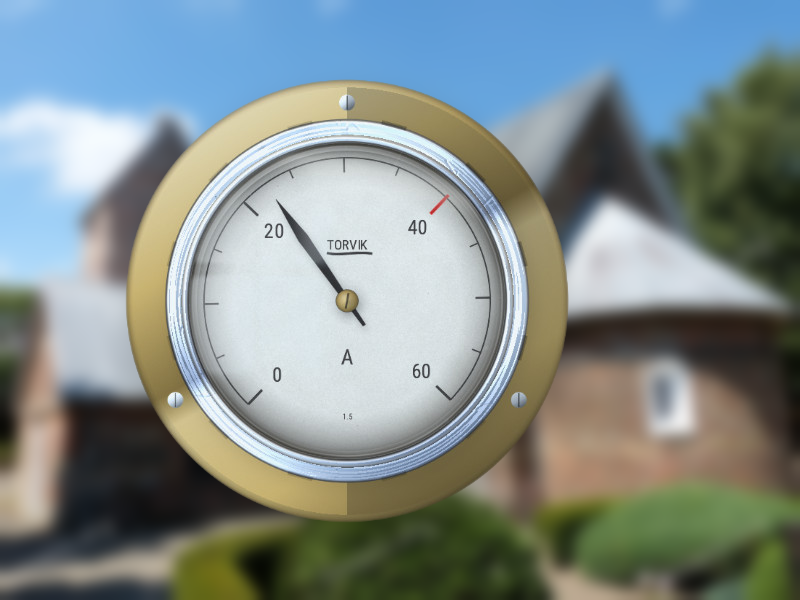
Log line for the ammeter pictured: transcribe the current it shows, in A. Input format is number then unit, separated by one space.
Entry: 22.5 A
